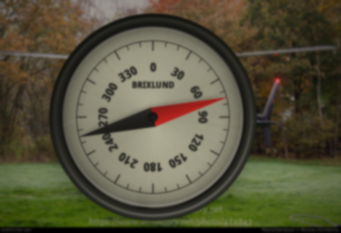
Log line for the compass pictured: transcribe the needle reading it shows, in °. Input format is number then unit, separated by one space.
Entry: 75 °
